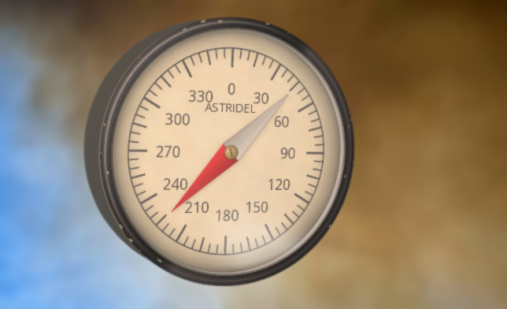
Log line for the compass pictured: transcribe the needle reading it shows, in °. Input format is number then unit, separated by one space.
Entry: 225 °
